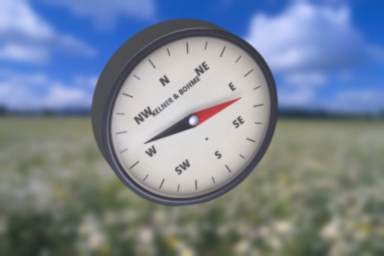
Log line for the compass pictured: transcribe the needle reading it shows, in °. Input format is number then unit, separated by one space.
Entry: 105 °
